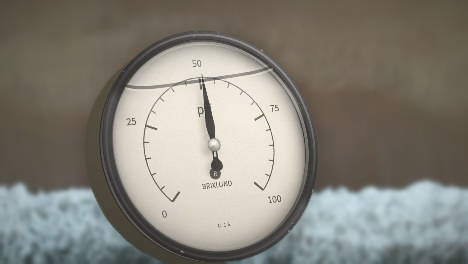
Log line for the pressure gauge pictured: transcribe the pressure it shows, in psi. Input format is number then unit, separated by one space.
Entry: 50 psi
